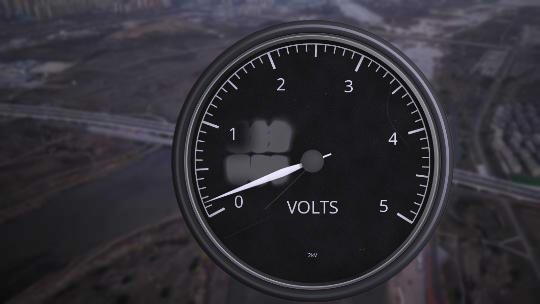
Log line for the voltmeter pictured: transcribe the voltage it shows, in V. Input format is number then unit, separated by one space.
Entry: 0.15 V
